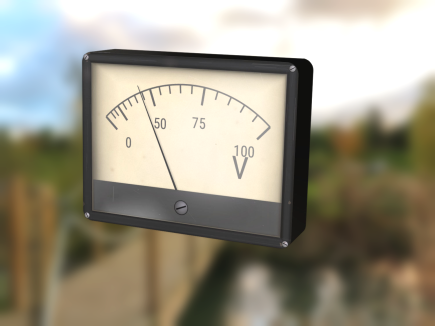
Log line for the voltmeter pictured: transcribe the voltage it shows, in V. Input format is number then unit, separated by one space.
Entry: 45 V
